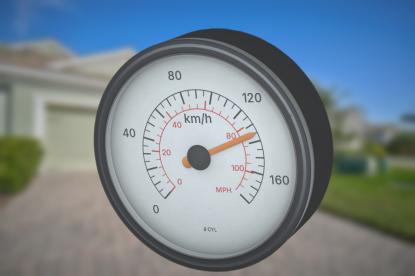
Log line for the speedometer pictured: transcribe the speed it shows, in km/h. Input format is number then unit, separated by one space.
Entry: 135 km/h
